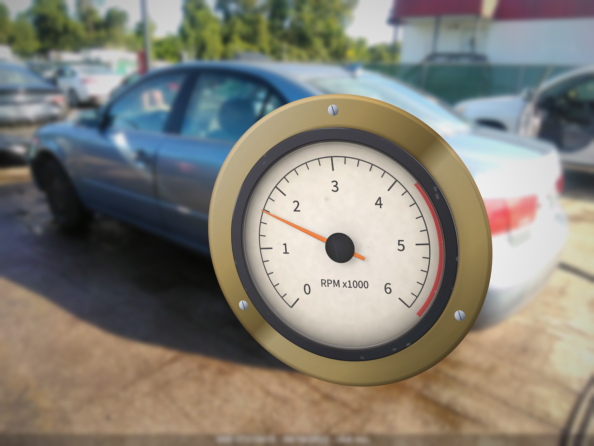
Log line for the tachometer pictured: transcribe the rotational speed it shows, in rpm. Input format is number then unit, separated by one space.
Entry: 1600 rpm
